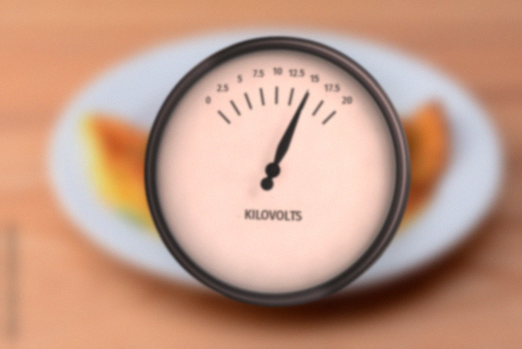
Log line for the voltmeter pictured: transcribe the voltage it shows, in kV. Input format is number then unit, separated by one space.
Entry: 15 kV
